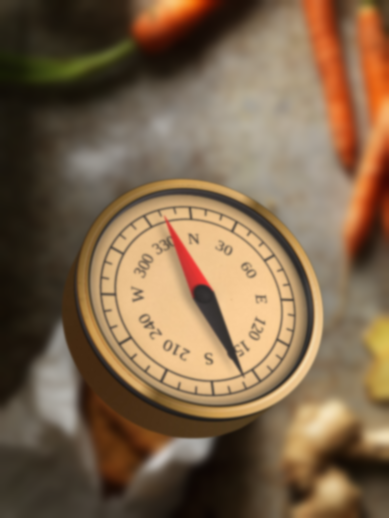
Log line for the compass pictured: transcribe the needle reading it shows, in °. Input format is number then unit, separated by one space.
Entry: 340 °
